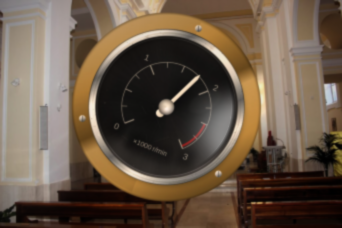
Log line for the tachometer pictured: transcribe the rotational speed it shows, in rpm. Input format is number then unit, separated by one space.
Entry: 1750 rpm
